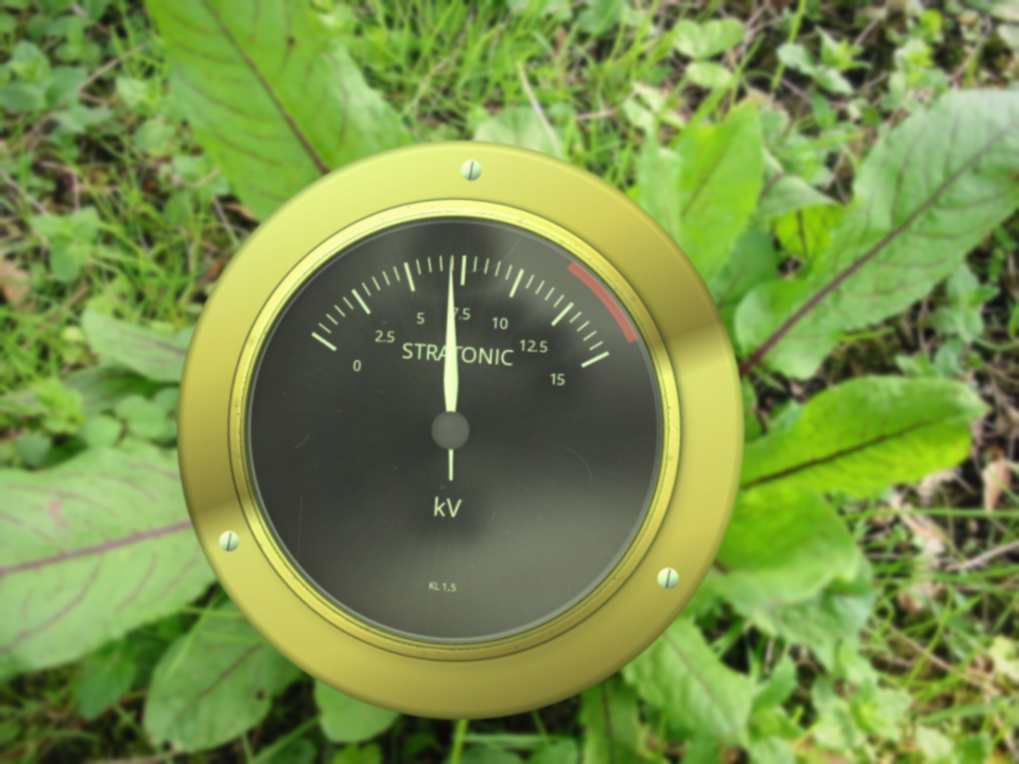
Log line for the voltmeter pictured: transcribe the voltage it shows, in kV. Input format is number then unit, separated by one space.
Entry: 7 kV
